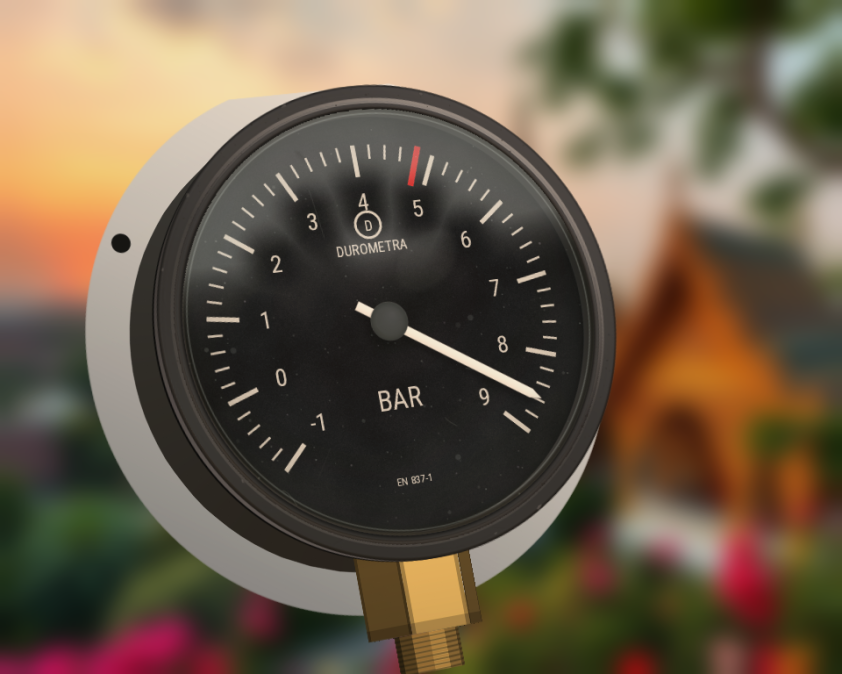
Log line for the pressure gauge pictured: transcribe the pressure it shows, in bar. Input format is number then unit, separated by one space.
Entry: 8.6 bar
